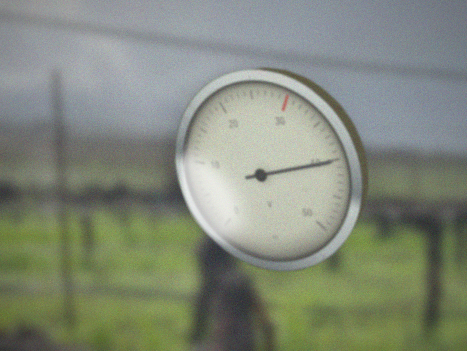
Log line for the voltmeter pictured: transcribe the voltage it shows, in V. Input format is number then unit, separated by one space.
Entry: 40 V
